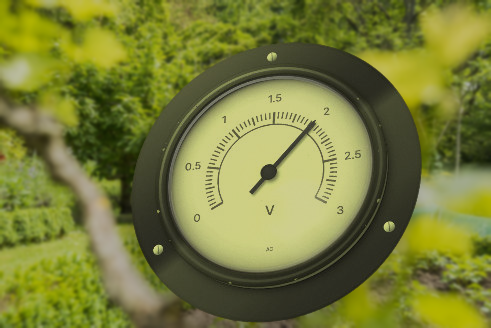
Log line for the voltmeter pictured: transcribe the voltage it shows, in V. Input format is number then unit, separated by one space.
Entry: 2 V
